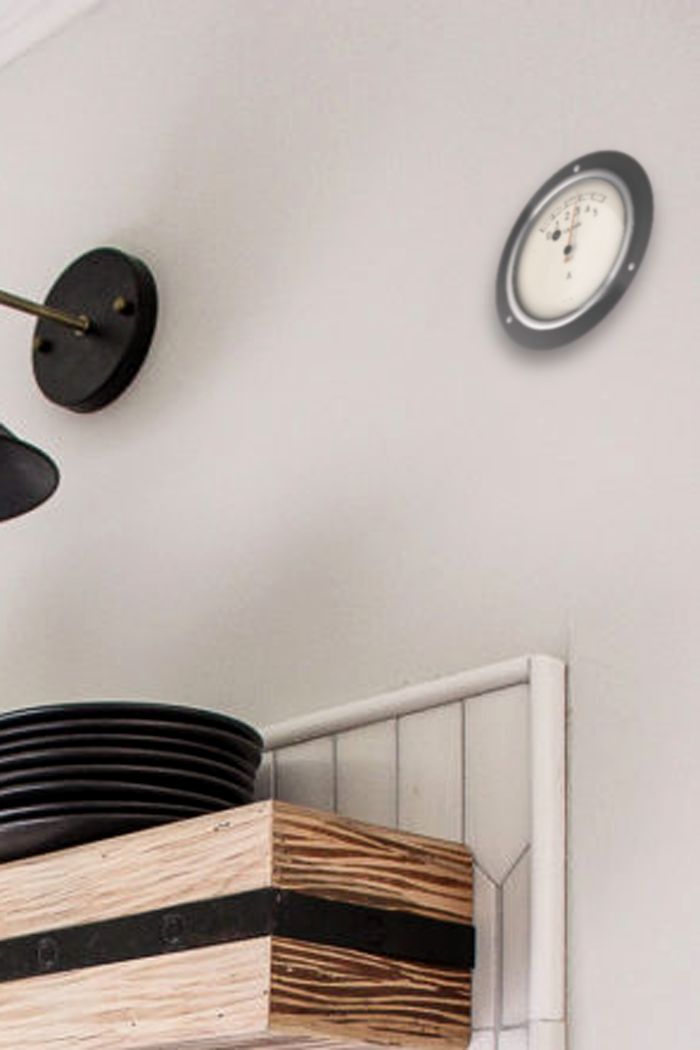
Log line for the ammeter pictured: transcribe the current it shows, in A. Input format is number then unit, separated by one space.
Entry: 3 A
